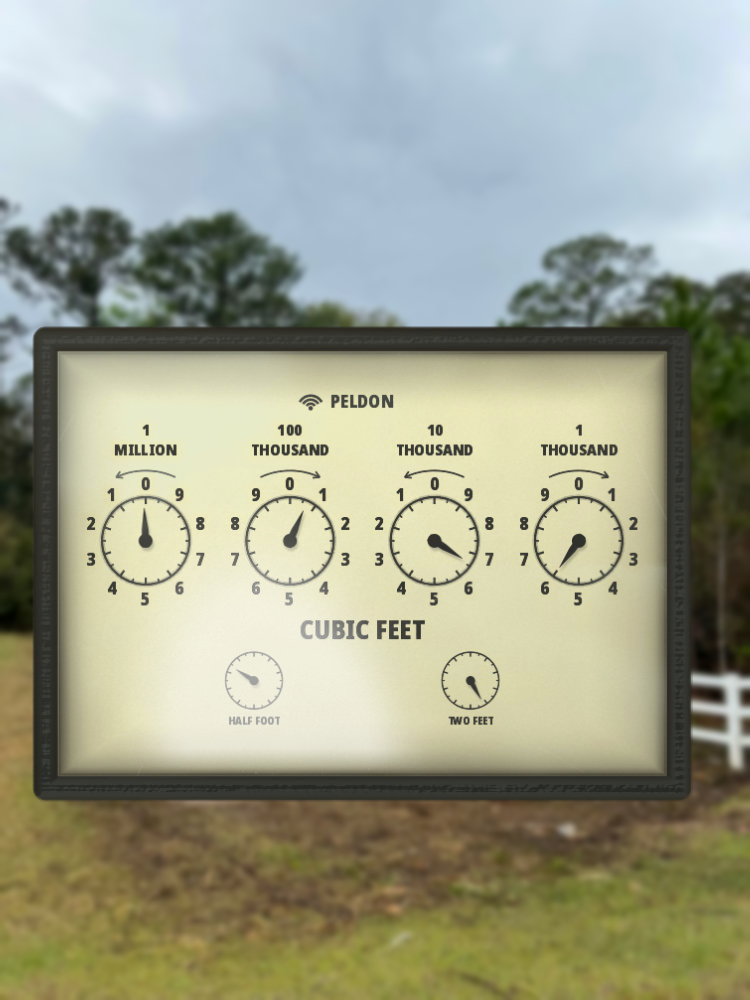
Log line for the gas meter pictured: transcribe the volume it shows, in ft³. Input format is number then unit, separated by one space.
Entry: 6600 ft³
